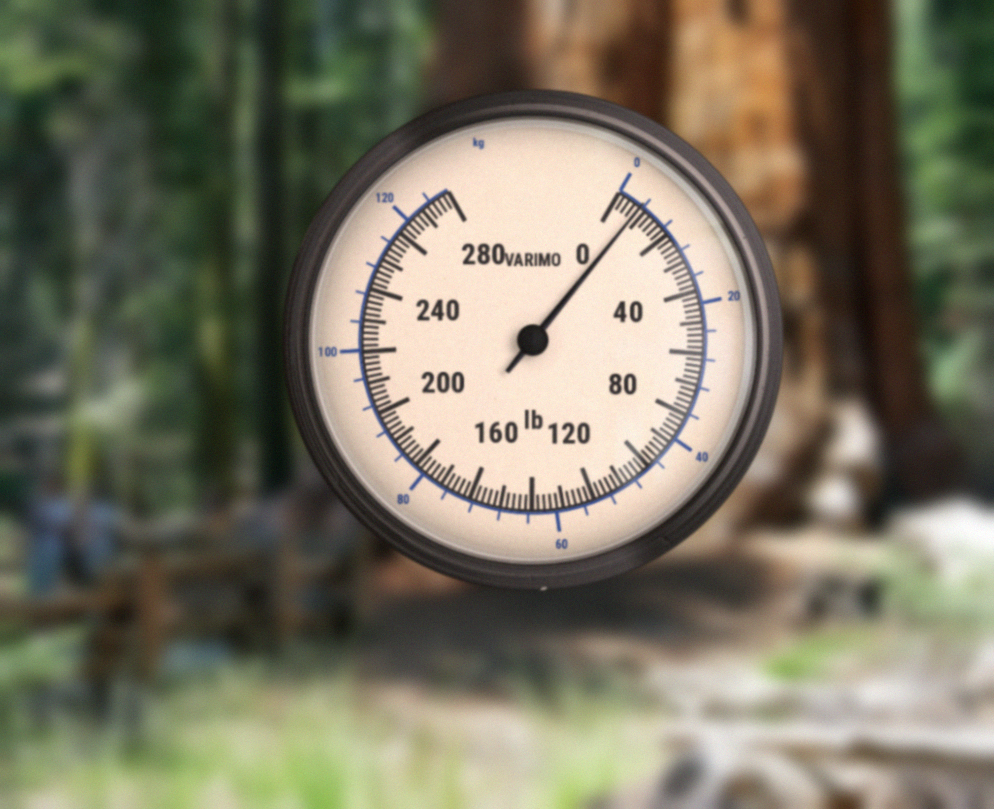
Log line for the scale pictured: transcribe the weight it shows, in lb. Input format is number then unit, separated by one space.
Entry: 8 lb
